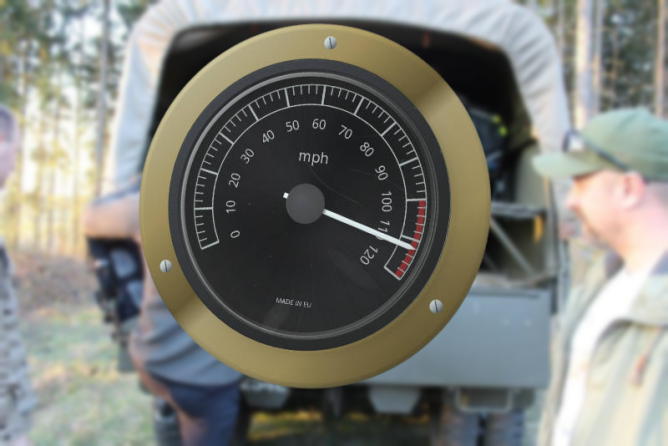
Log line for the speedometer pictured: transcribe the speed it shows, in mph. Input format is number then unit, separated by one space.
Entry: 112 mph
